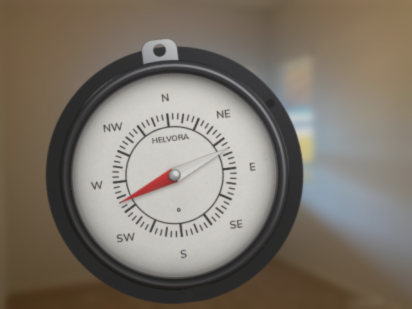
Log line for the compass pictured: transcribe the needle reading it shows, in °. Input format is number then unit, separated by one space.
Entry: 250 °
